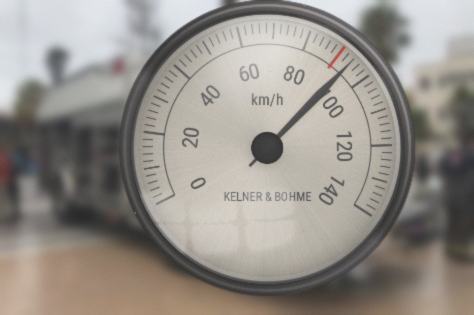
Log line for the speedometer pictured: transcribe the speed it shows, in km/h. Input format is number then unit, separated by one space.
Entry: 94 km/h
